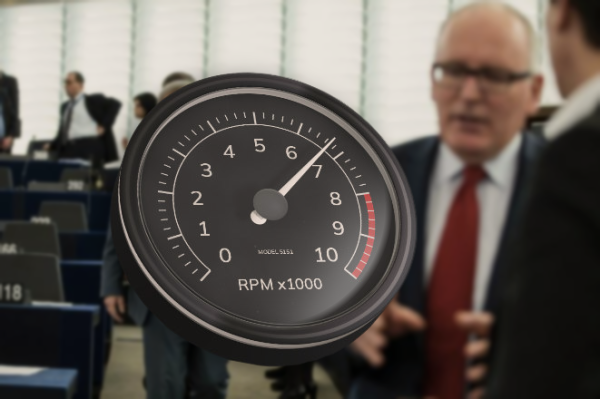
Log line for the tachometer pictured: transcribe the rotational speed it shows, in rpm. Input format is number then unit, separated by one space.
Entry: 6700 rpm
